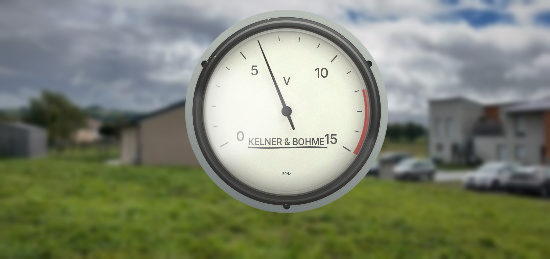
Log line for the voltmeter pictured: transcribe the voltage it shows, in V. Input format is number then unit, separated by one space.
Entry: 6 V
